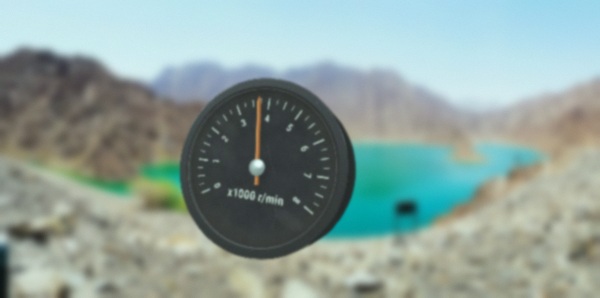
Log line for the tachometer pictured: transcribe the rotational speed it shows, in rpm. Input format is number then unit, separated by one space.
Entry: 3750 rpm
